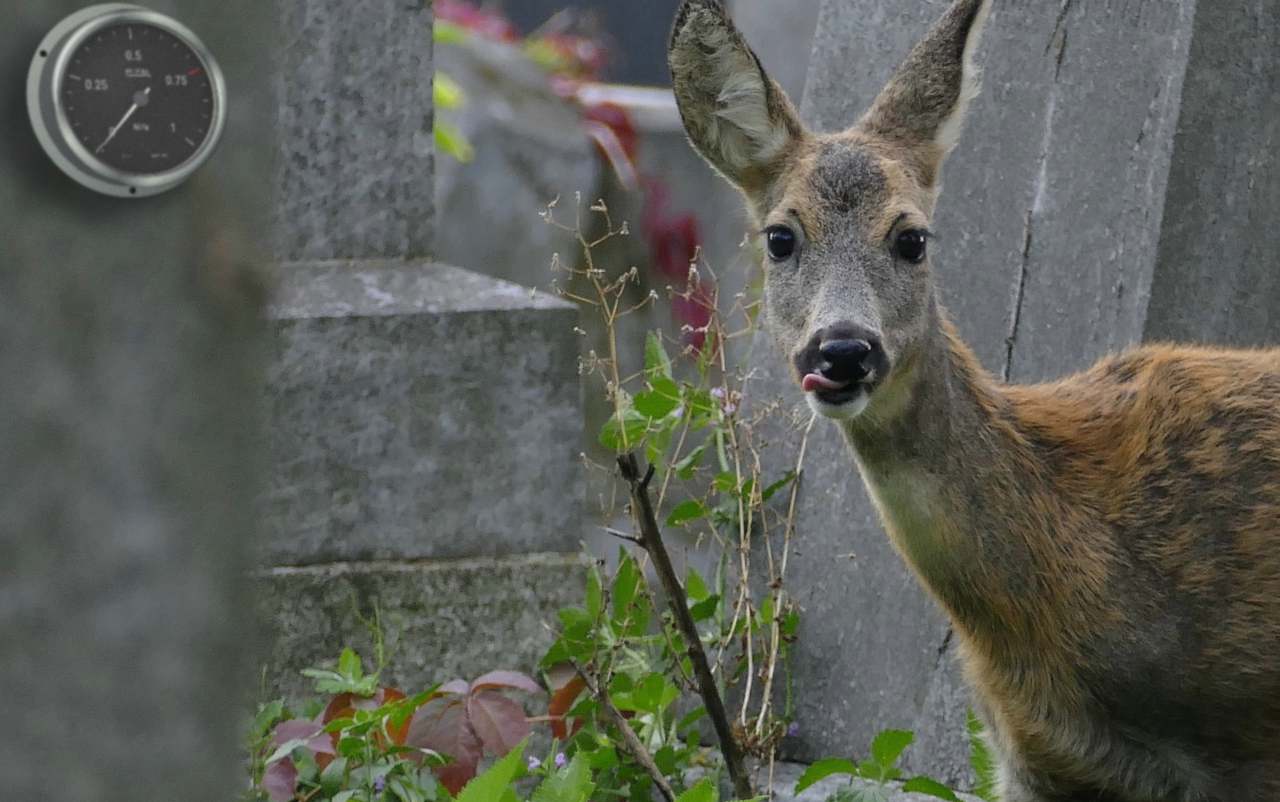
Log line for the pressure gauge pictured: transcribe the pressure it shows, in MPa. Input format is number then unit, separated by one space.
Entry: 0 MPa
